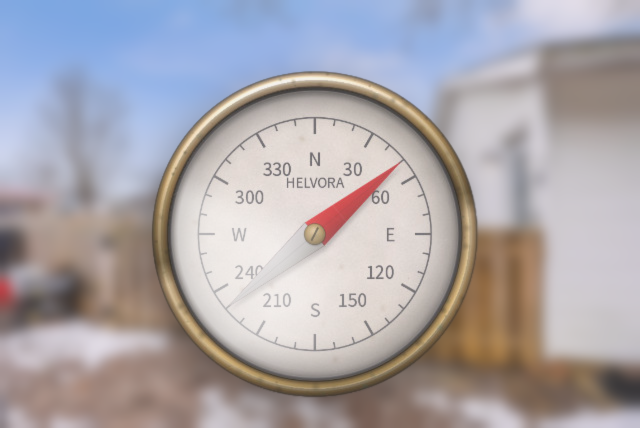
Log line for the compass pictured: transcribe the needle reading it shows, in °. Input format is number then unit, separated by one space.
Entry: 50 °
